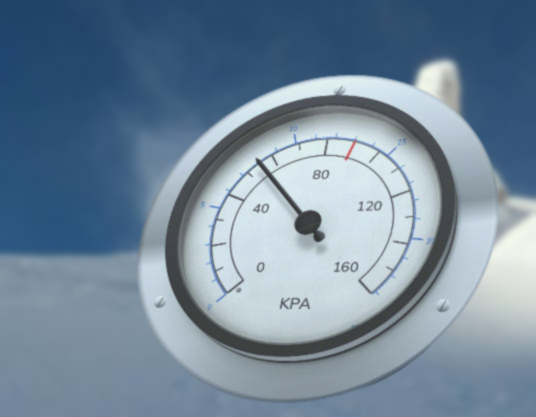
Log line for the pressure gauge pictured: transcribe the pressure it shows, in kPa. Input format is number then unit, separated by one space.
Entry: 55 kPa
